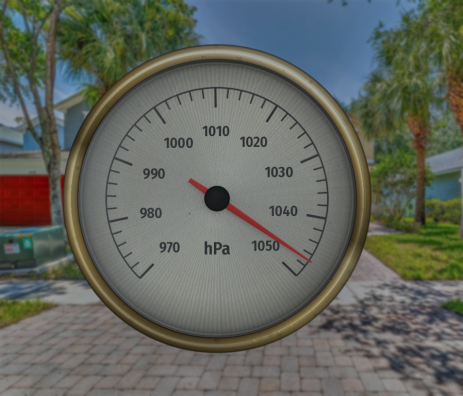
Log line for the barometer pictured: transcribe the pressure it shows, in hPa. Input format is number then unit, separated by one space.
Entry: 1047 hPa
